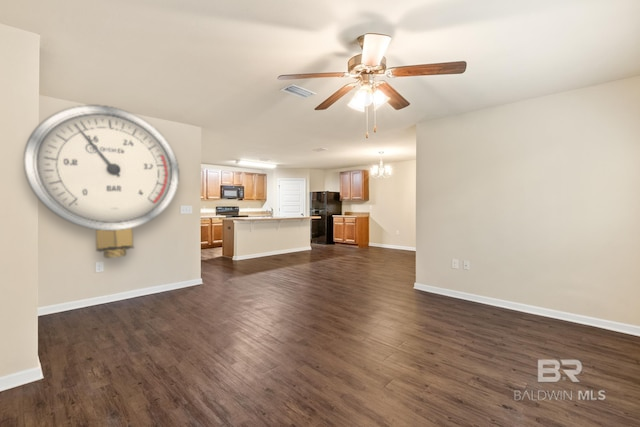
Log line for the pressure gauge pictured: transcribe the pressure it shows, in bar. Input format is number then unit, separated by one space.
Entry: 1.5 bar
